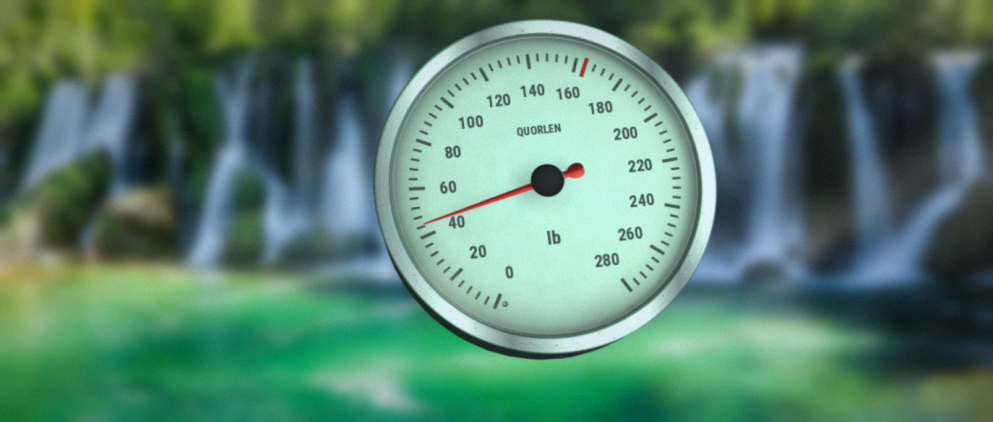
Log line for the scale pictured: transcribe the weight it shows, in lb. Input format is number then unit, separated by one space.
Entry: 44 lb
